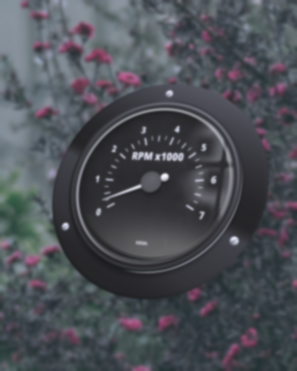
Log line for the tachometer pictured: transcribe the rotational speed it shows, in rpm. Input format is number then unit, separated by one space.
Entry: 250 rpm
